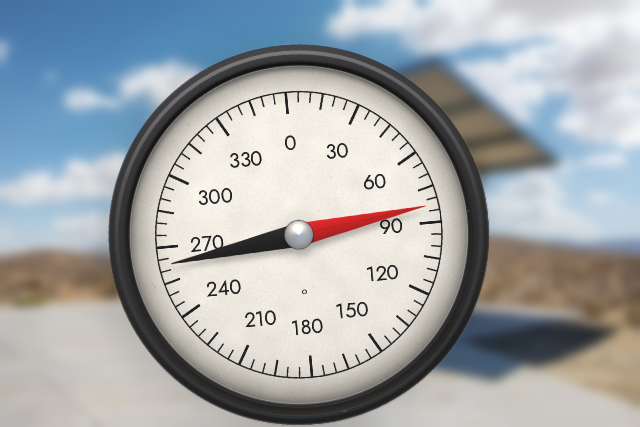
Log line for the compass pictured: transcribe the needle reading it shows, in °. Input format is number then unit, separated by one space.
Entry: 82.5 °
